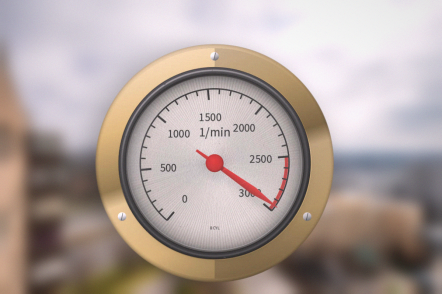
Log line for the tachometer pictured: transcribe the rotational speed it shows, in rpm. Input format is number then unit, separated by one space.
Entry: 2950 rpm
